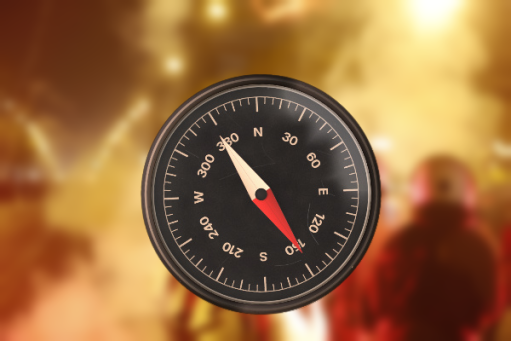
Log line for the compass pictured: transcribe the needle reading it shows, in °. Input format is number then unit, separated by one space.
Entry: 147.5 °
